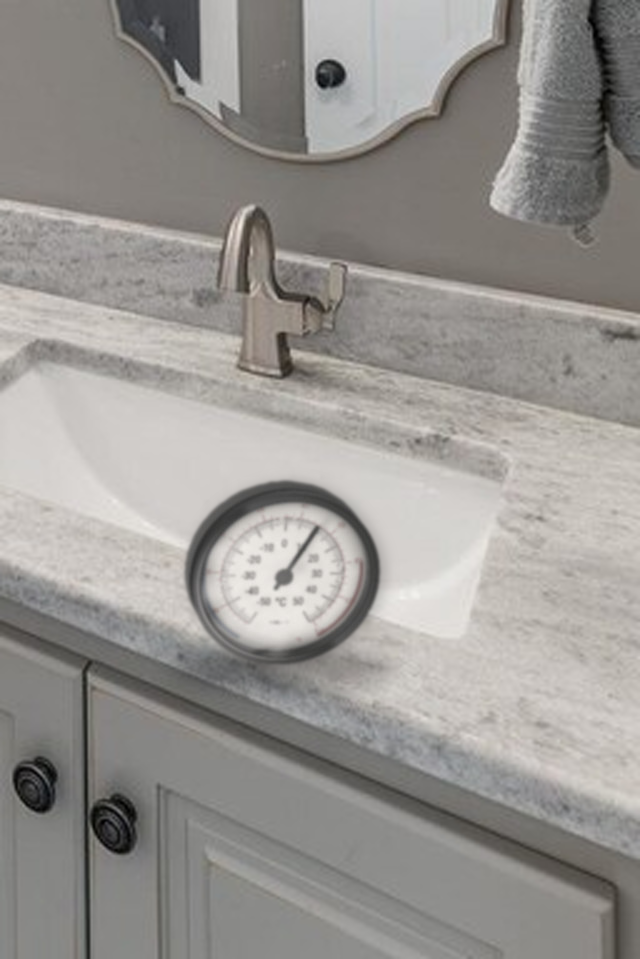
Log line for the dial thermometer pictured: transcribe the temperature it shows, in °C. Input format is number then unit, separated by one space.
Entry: 10 °C
